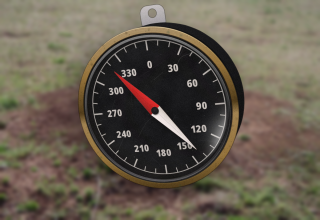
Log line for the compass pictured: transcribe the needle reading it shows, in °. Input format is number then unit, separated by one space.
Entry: 320 °
